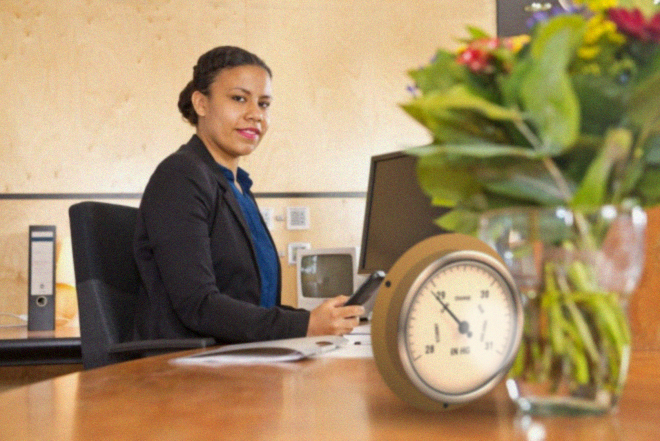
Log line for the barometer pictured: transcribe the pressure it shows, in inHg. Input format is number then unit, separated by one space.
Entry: 28.9 inHg
